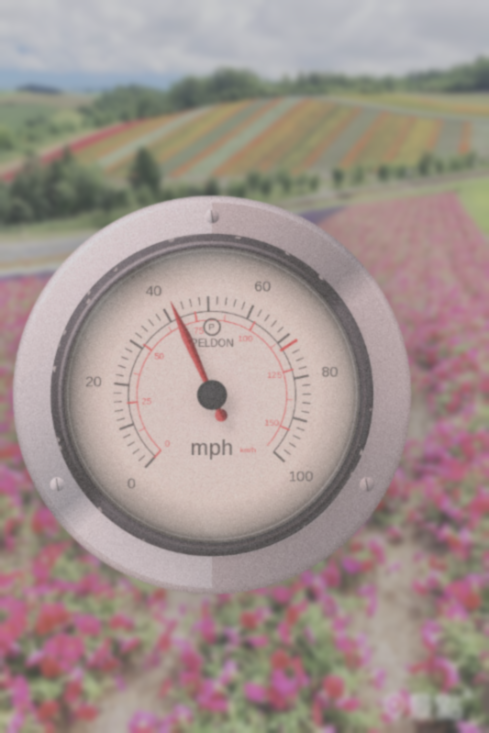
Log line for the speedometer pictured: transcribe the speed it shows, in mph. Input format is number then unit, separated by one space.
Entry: 42 mph
